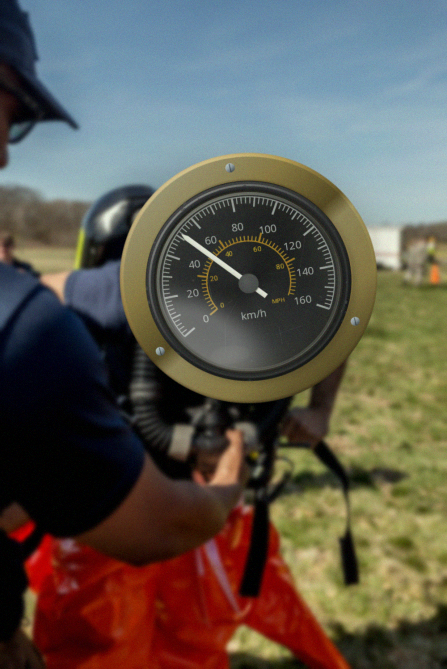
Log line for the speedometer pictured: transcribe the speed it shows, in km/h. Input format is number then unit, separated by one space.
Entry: 52 km/h
